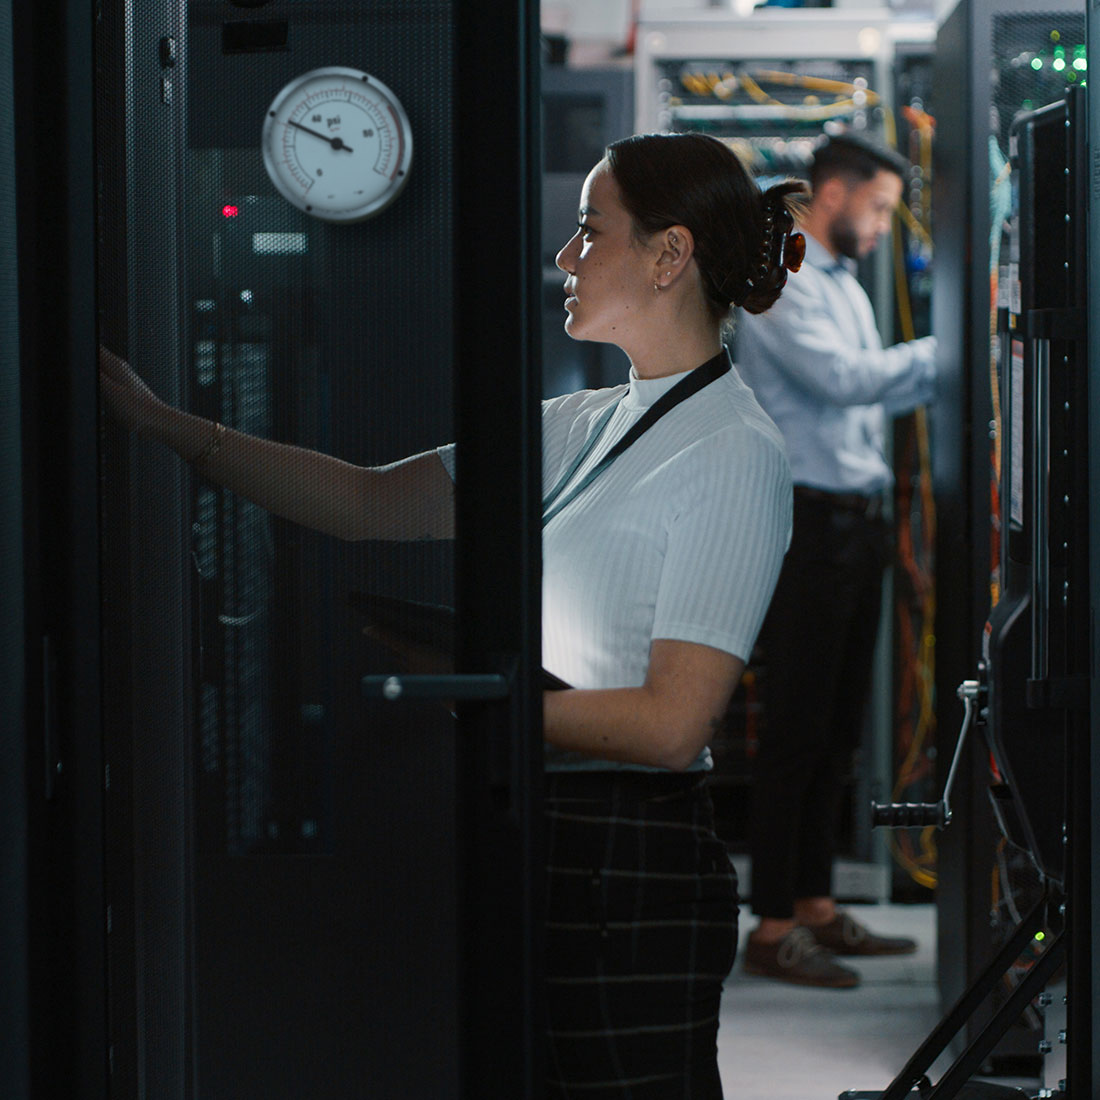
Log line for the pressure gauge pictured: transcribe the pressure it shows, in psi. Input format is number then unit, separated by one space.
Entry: 30 psi
